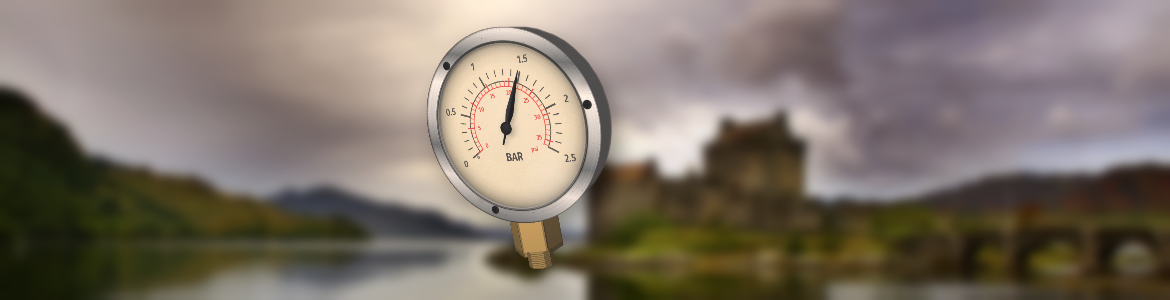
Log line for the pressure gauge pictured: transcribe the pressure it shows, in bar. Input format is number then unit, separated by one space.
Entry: 1.5 bar
